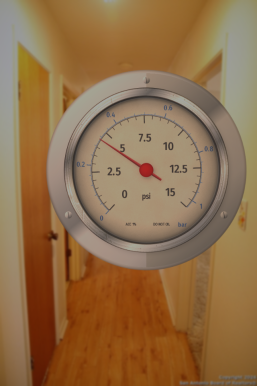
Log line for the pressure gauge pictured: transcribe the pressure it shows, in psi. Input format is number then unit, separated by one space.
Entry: 4.5 psi
